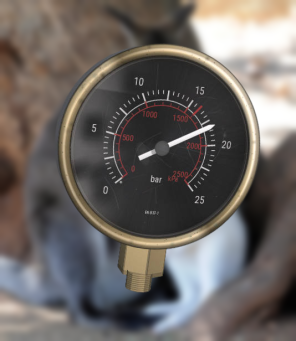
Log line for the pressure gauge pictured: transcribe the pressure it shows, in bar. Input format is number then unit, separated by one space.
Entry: 18 bar
